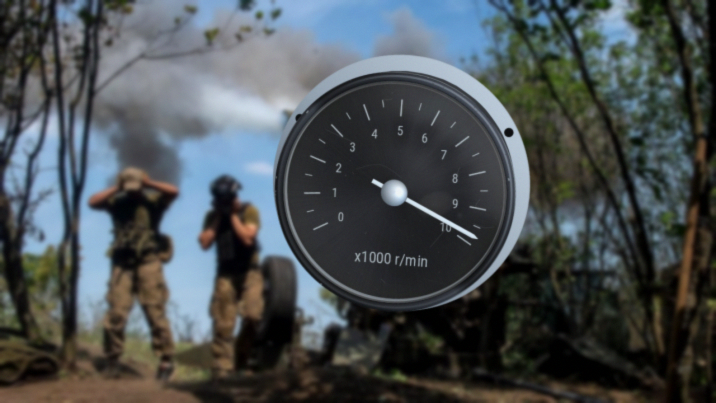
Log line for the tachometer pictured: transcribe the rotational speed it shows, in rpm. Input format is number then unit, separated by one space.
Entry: 9750 rpm
